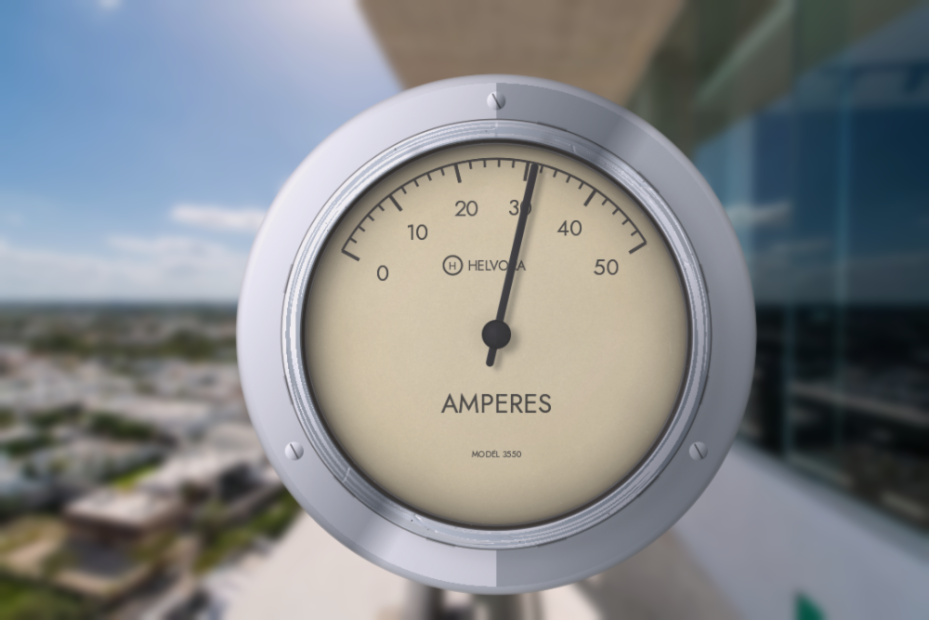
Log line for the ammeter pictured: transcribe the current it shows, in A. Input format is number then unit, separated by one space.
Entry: 31 A
